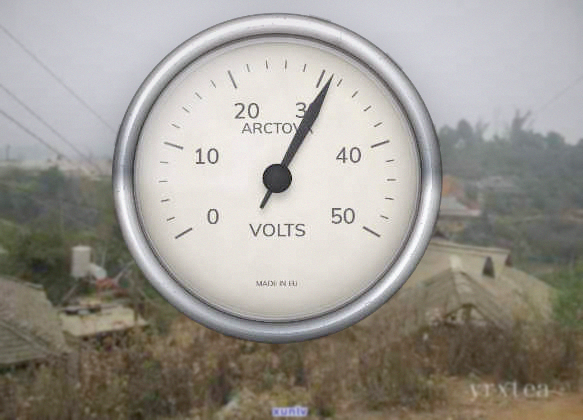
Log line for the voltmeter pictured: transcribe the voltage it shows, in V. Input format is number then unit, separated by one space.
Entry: 31 V
